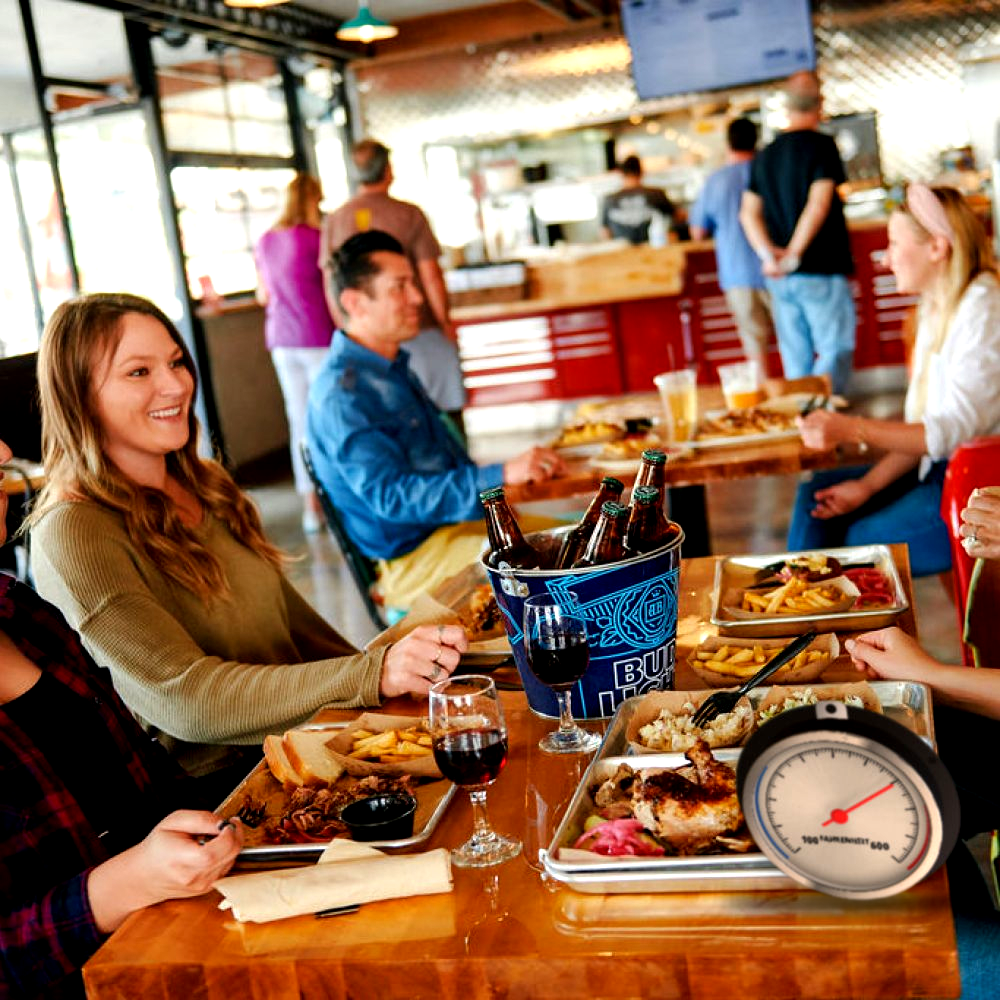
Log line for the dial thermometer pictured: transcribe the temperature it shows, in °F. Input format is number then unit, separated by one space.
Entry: 450 °F
